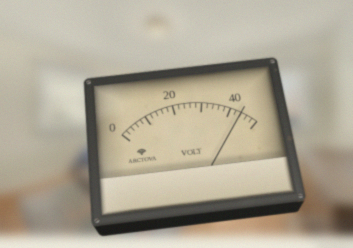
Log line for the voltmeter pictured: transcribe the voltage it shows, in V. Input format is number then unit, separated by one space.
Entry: 44 V
